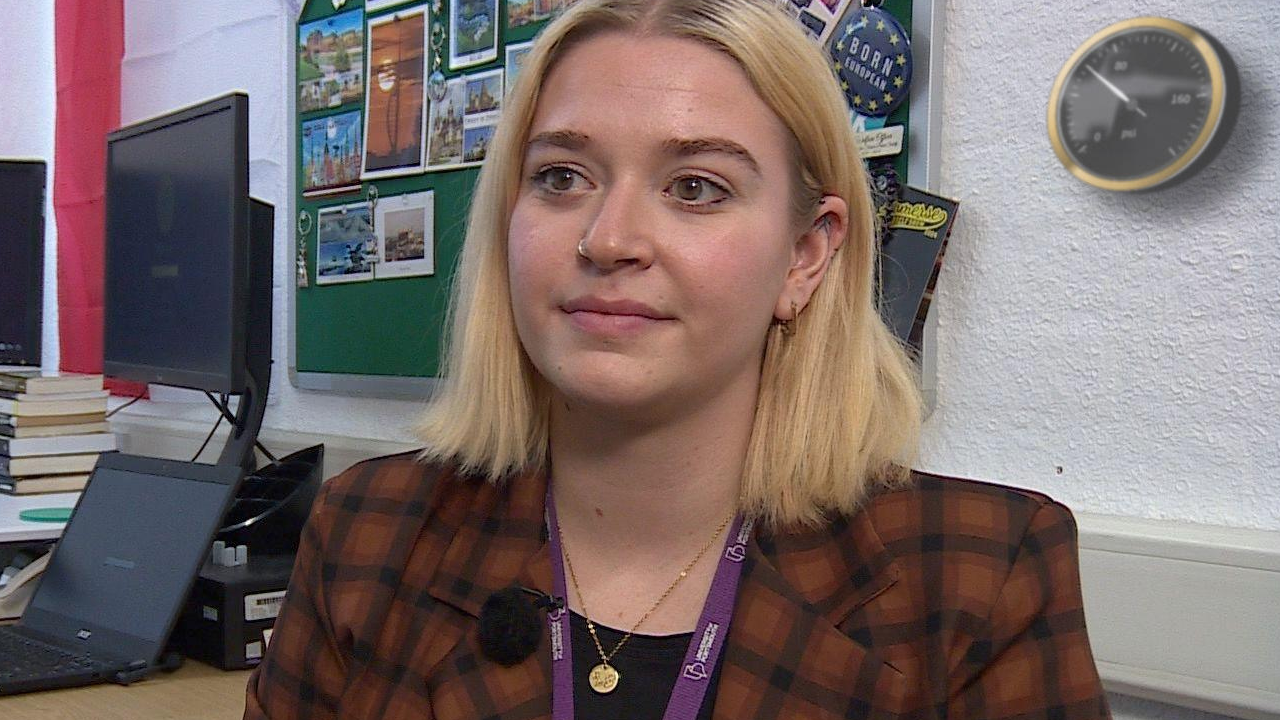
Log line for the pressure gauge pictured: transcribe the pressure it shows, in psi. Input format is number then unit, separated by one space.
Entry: 60 psi
